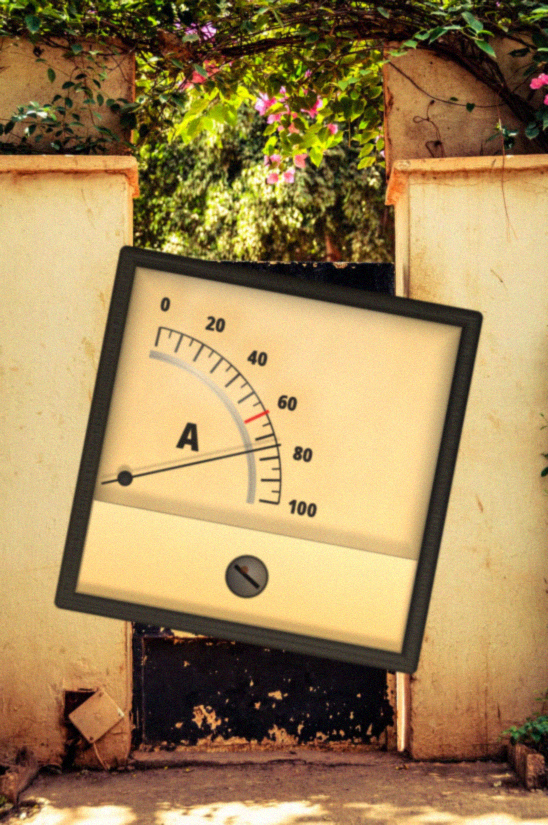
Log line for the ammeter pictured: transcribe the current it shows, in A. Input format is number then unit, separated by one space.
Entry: 75 A
